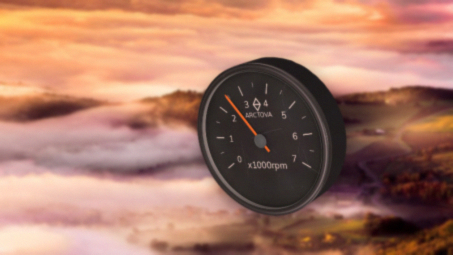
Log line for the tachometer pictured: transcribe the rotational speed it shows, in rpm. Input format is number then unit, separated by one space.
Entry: 2500 rpm
